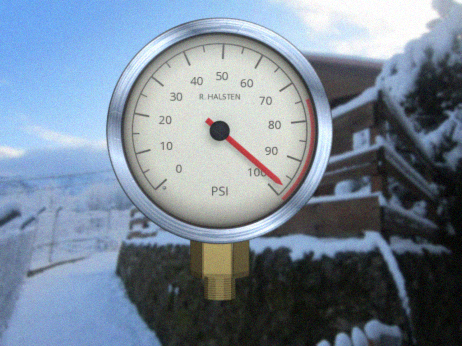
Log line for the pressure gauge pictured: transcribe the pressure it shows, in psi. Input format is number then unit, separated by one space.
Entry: 97.5 psi
